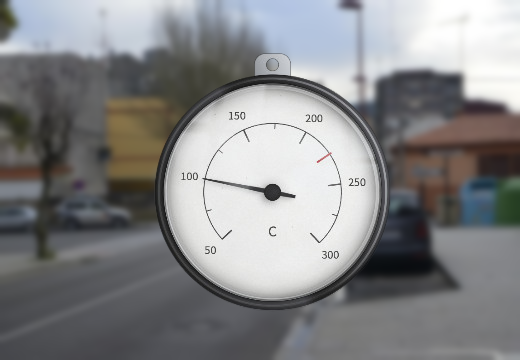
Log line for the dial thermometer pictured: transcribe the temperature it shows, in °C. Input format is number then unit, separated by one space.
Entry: 100 °C
